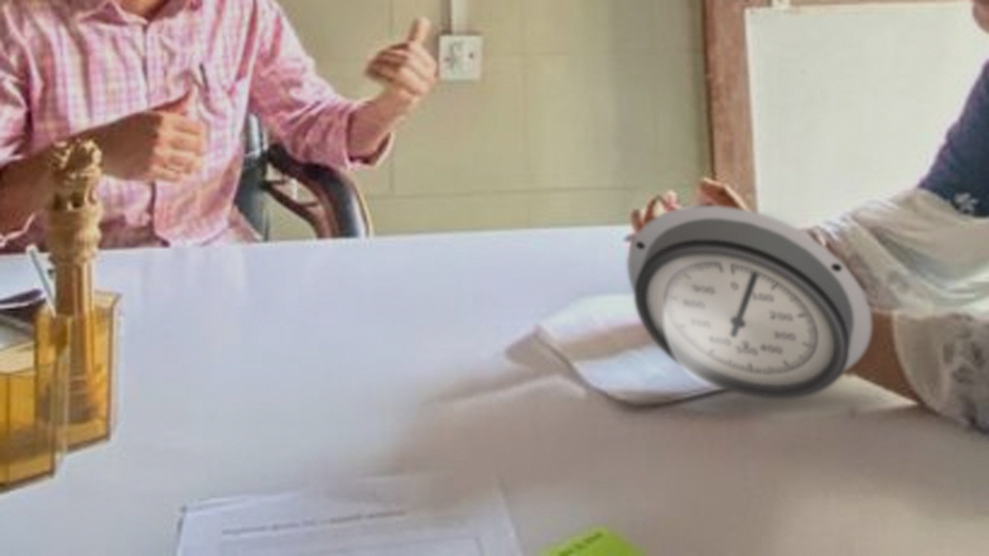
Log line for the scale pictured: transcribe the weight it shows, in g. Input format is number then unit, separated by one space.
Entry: 50 g
